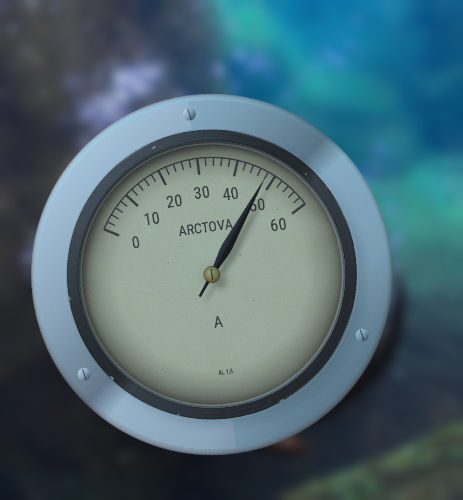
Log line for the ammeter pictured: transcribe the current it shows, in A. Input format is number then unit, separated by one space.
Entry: 48 A
